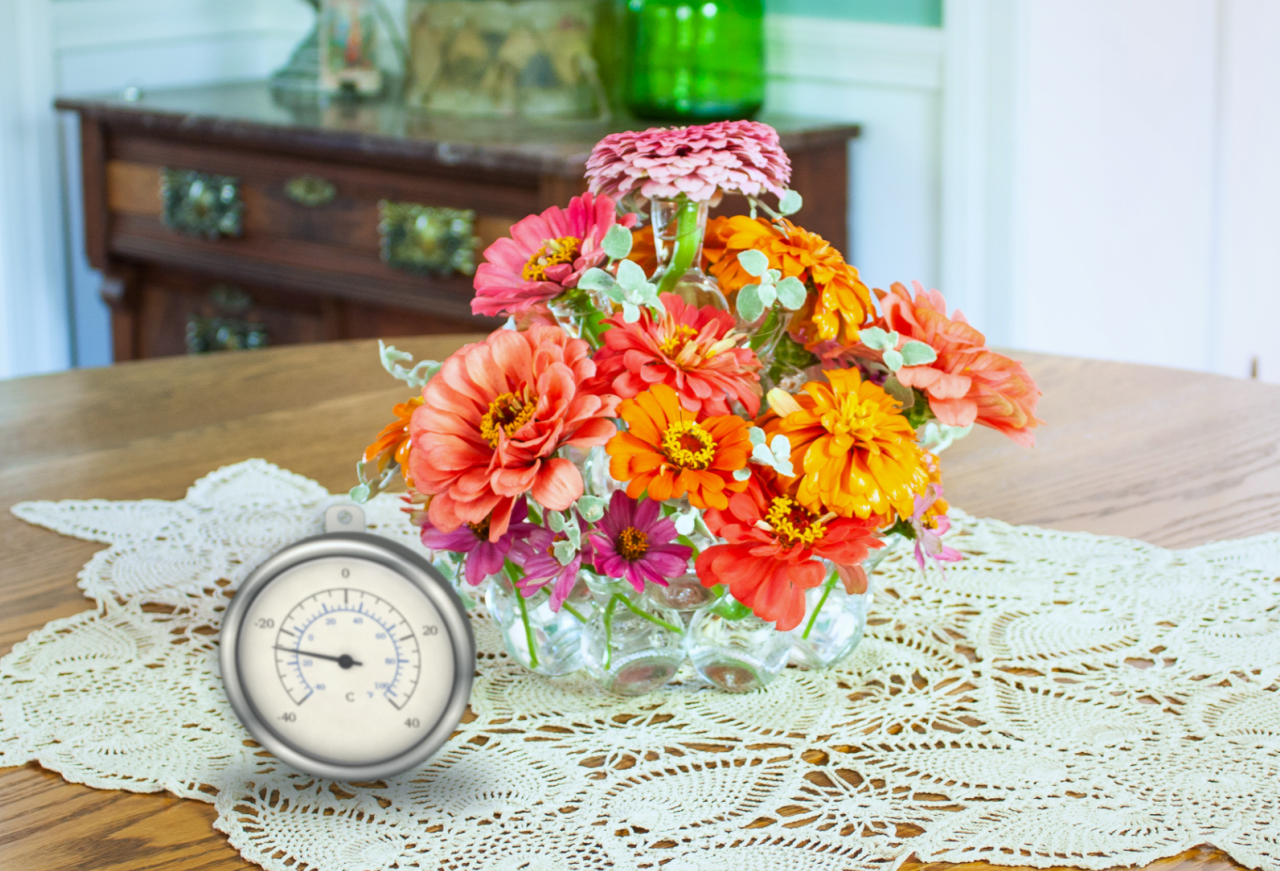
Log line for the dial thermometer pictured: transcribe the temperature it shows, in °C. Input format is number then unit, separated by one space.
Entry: -24 °C
